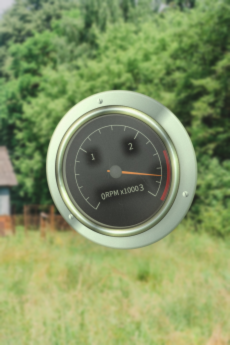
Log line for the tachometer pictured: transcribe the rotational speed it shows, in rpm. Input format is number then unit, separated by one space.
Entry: 2700 rpm
